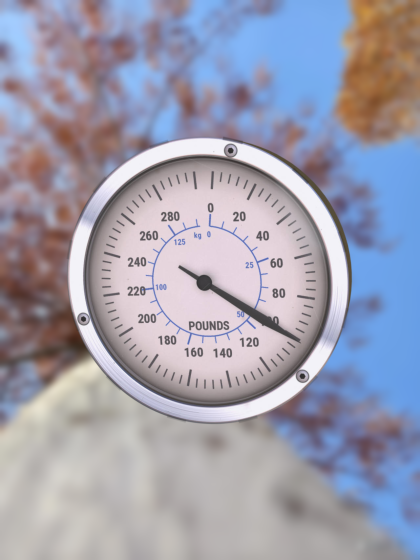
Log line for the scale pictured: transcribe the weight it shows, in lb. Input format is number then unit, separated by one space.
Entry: 100 lb
